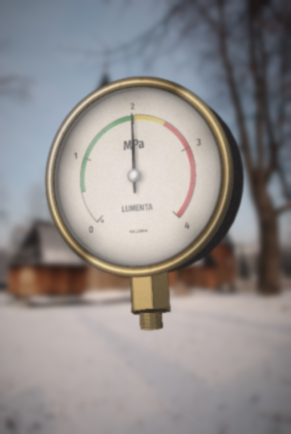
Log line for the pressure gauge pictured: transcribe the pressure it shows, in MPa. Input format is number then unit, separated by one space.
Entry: 2 MPa
